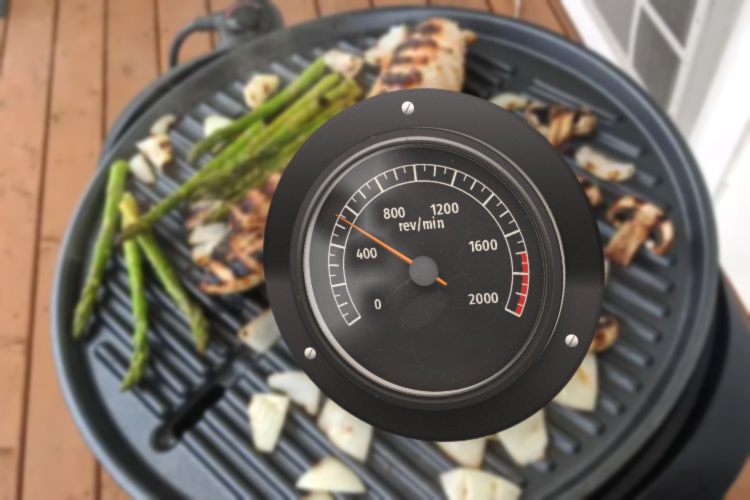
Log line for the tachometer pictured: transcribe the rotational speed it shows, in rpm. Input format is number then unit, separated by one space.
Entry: 550 rpm
